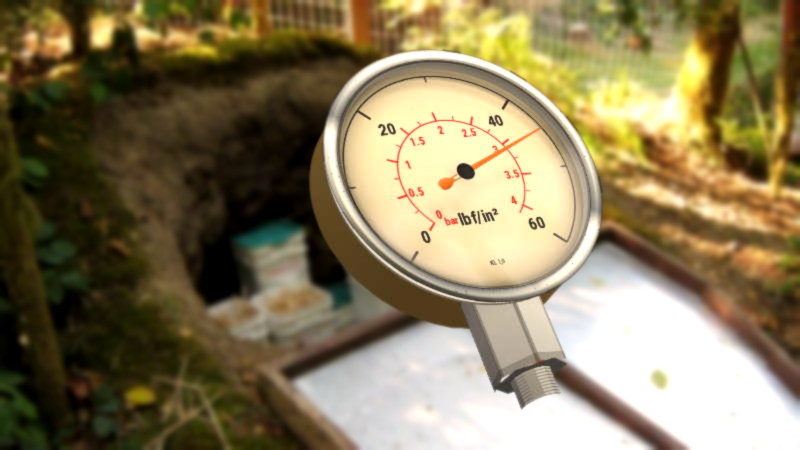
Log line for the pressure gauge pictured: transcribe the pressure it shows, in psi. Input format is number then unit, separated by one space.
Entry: 45 psi
